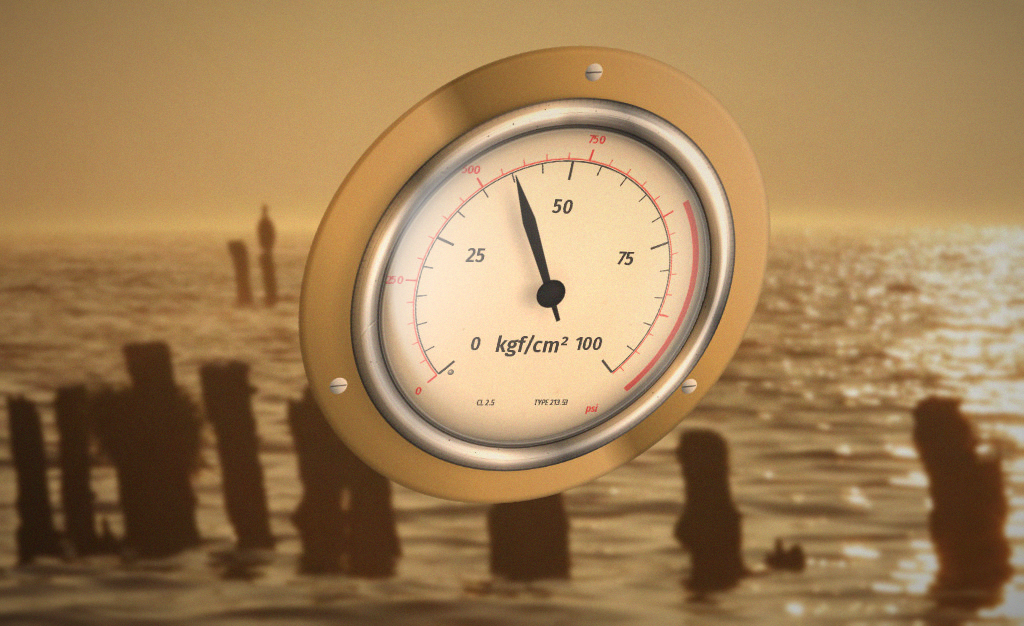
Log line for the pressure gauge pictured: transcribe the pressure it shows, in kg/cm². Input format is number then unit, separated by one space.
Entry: 40 kg/cm²
